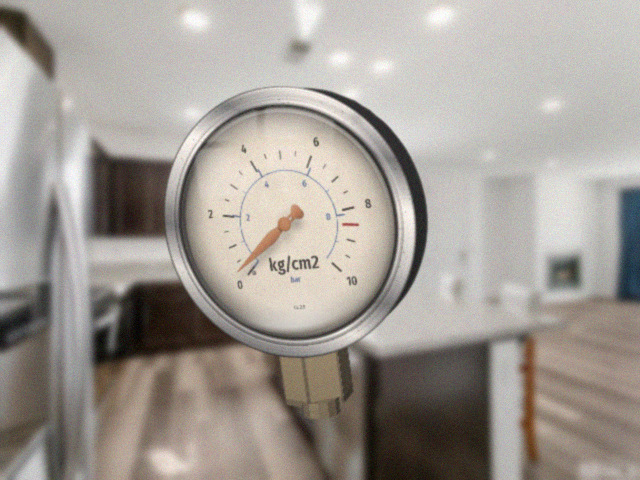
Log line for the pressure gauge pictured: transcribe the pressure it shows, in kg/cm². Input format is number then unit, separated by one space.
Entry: 0.25 kg/cm²
